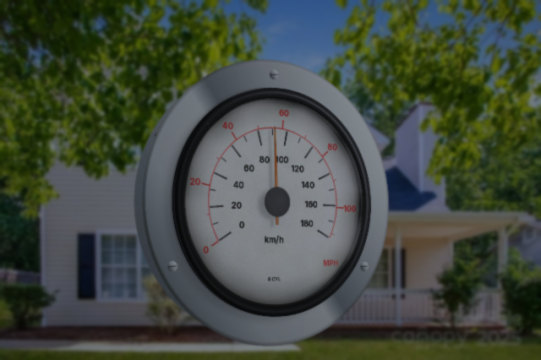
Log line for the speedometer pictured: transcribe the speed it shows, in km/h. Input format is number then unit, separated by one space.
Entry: 90 km/h
